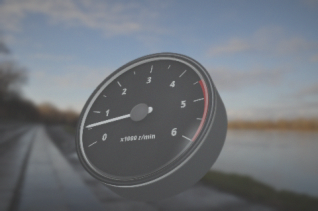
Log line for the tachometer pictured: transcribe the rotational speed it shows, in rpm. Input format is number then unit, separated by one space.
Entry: 500 rpm
